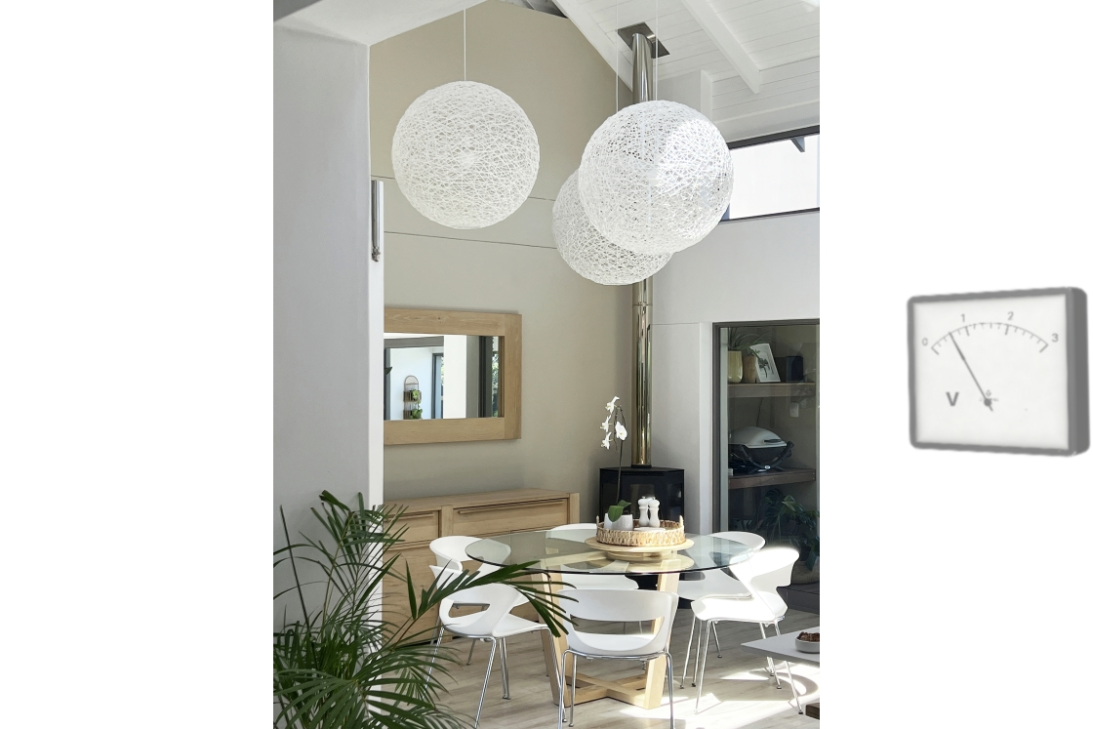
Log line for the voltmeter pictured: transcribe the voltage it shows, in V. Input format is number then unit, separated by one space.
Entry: 0.6 V
